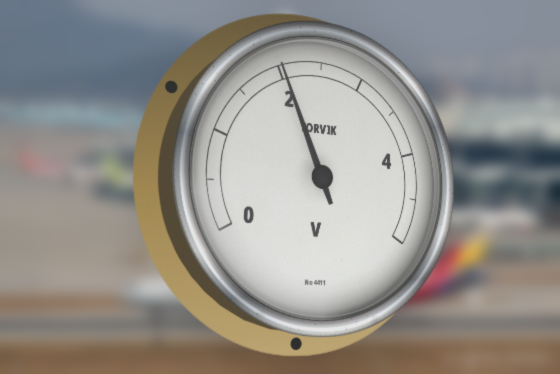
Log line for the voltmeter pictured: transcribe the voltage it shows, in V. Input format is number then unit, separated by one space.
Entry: 2 V
